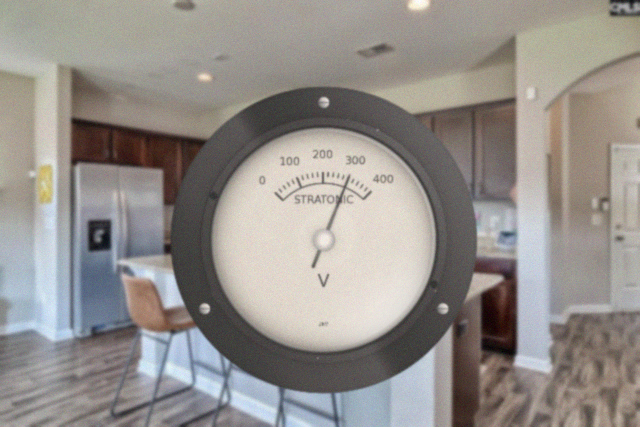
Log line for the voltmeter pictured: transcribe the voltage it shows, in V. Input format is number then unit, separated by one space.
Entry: 300 V
